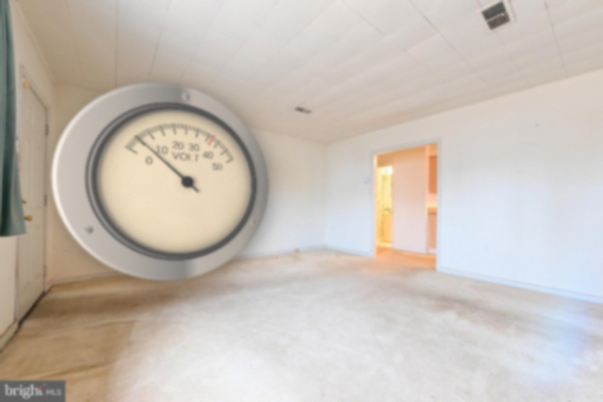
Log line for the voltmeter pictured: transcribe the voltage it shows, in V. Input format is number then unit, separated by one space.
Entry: 5 V
